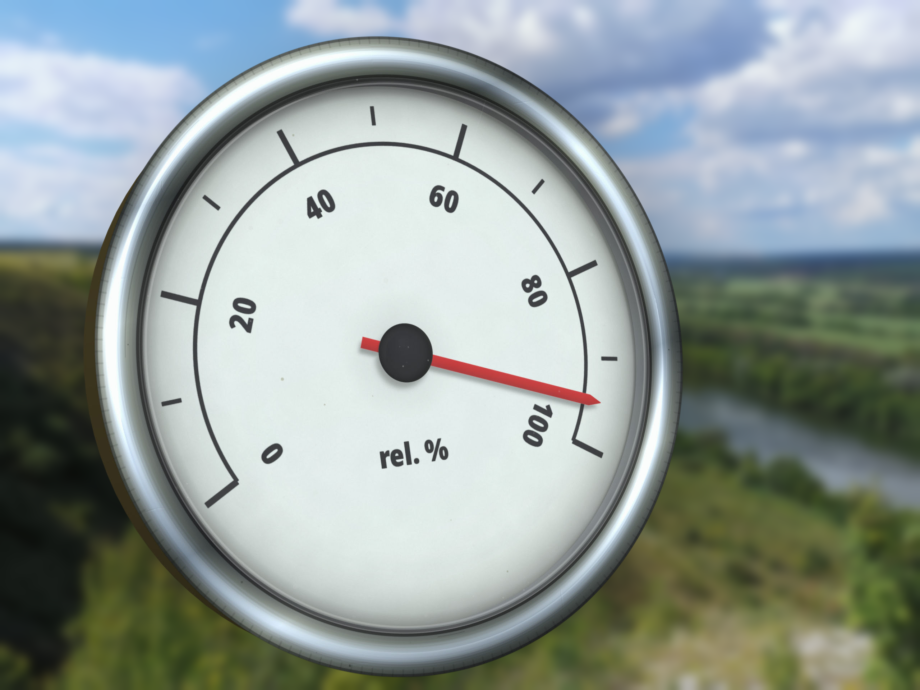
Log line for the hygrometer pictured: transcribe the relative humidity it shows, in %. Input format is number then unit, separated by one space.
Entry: 95 %
